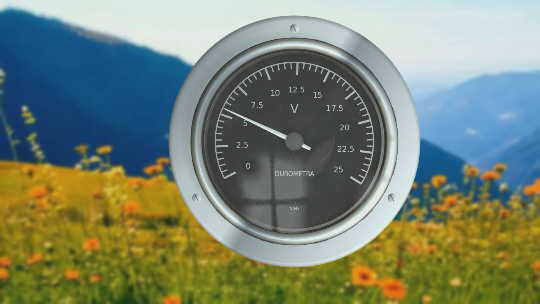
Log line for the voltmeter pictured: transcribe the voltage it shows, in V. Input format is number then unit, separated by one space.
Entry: 5.5 V
